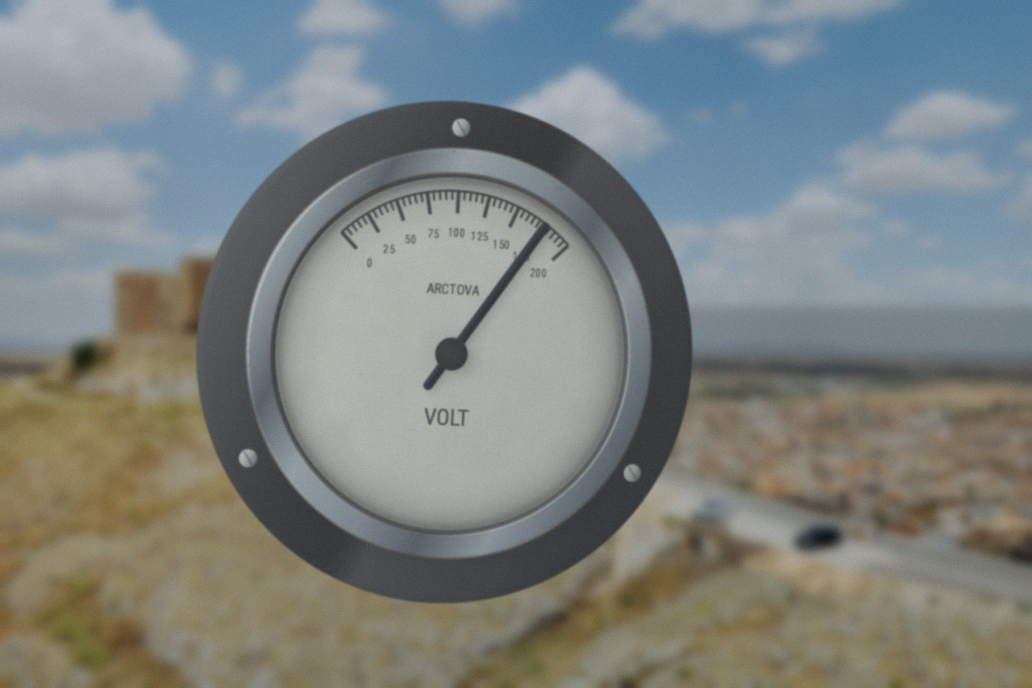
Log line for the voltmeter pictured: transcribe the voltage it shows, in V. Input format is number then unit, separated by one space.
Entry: 175 V
